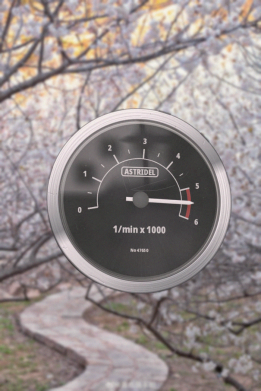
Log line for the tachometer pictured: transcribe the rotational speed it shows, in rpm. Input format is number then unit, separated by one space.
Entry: 5500 rpm
